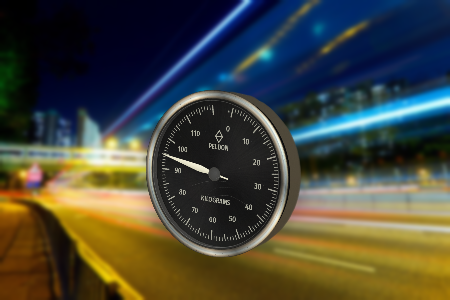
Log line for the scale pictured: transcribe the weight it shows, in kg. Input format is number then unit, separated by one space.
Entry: 95 kg
